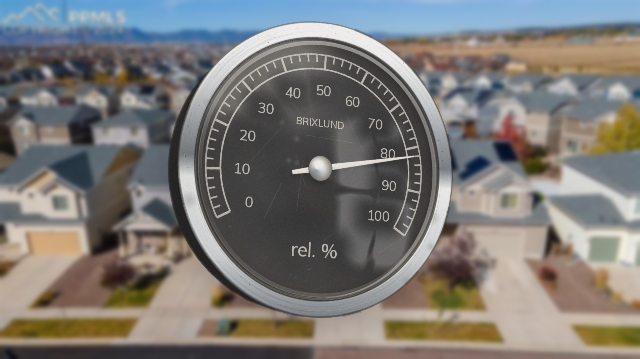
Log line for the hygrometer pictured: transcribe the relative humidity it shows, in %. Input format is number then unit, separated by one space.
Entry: 82 %
